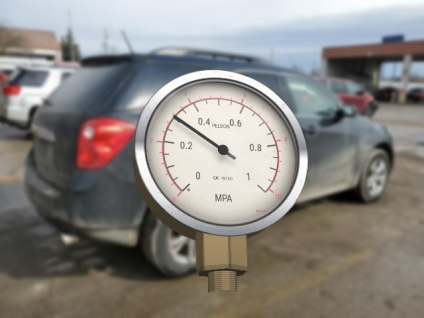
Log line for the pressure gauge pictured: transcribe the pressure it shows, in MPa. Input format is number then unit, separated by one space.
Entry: 0.3 MPa
